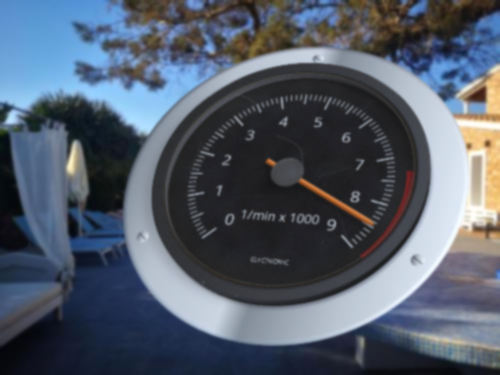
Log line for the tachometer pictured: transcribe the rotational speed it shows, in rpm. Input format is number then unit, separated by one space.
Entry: 8500 rpm
